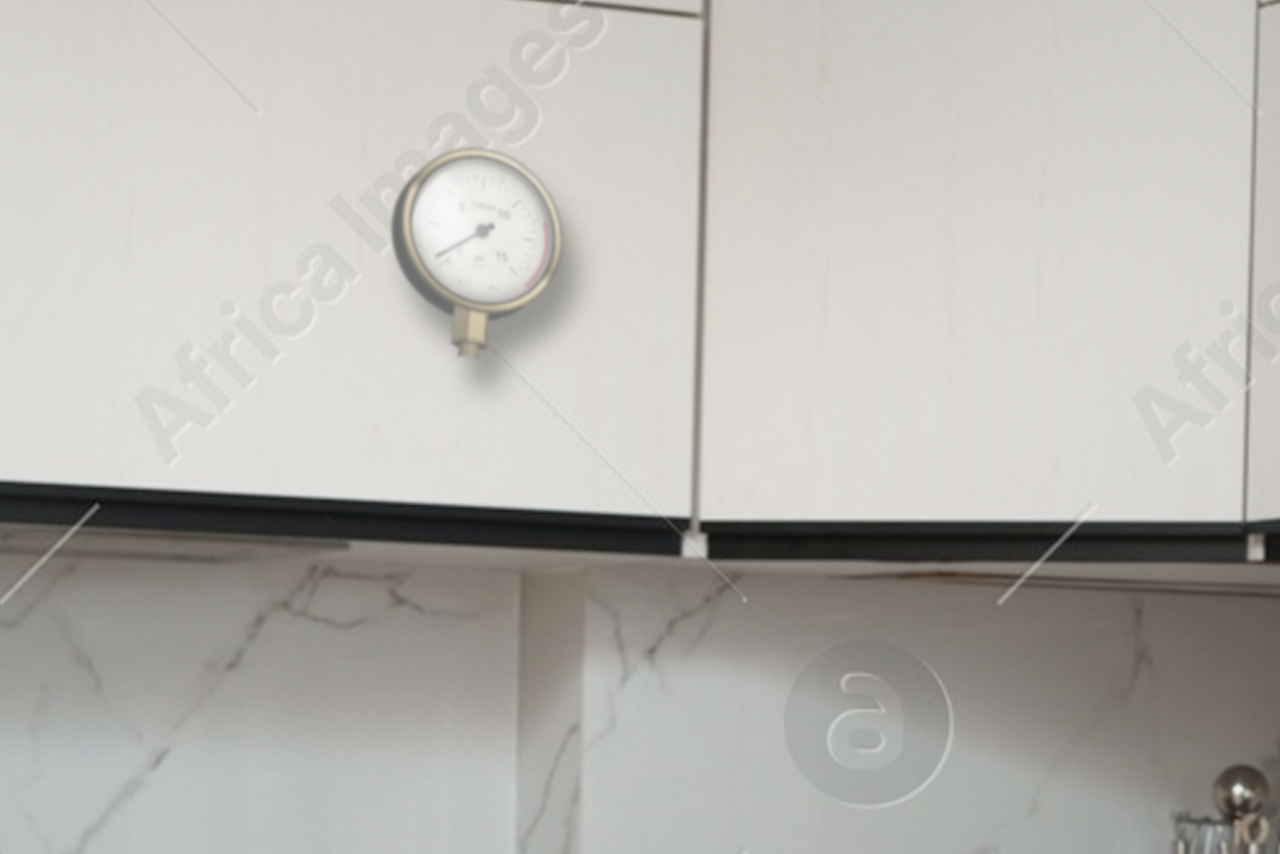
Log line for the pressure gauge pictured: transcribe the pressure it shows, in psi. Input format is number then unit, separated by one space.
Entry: 0.5 psi
